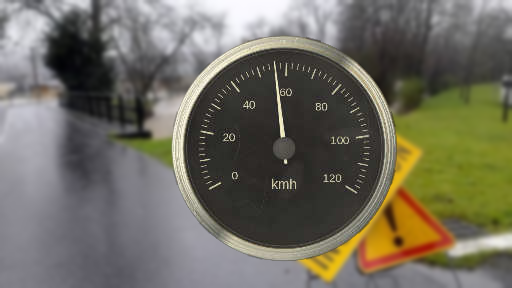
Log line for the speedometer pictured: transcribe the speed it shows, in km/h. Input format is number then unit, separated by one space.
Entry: 56 km/h
